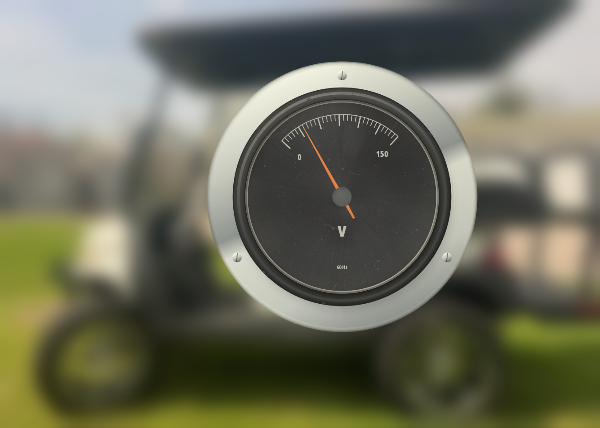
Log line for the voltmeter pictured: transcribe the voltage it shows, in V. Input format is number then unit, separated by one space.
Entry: 30 V
